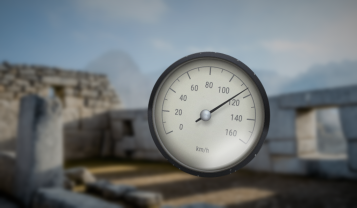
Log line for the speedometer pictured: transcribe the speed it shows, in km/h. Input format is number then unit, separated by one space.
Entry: 115 km/h
